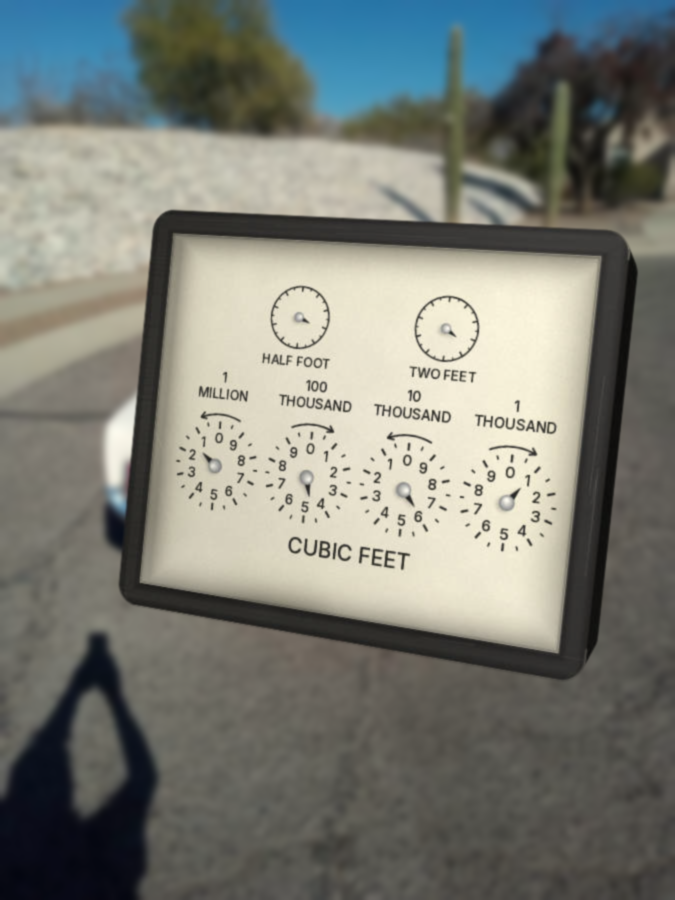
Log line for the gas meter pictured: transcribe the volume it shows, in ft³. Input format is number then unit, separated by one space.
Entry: 146100 ft³
